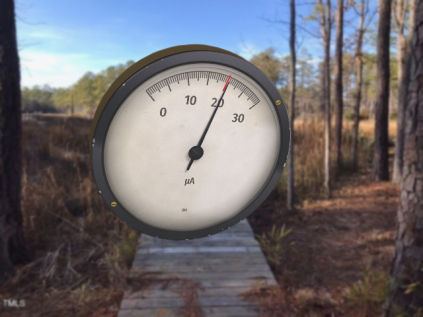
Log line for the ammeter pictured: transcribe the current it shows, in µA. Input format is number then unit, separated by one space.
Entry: 20 µA
